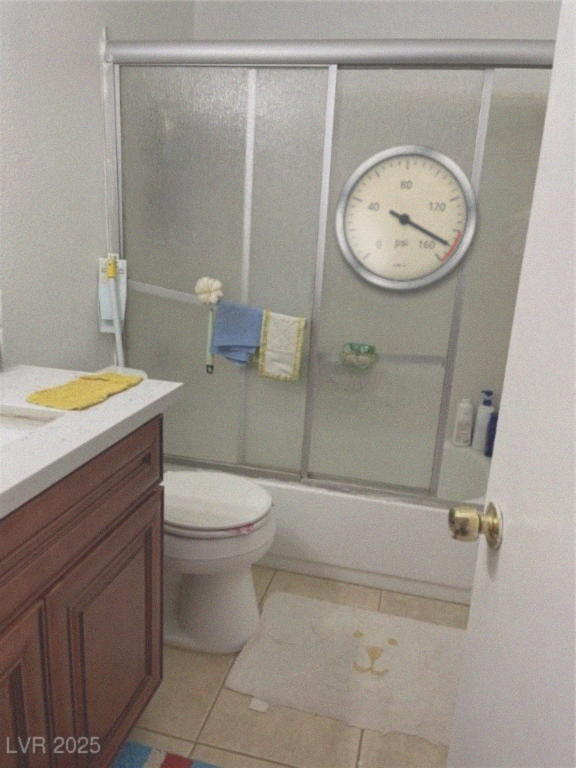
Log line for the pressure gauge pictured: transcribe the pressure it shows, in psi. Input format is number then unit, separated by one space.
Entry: 150 psi
